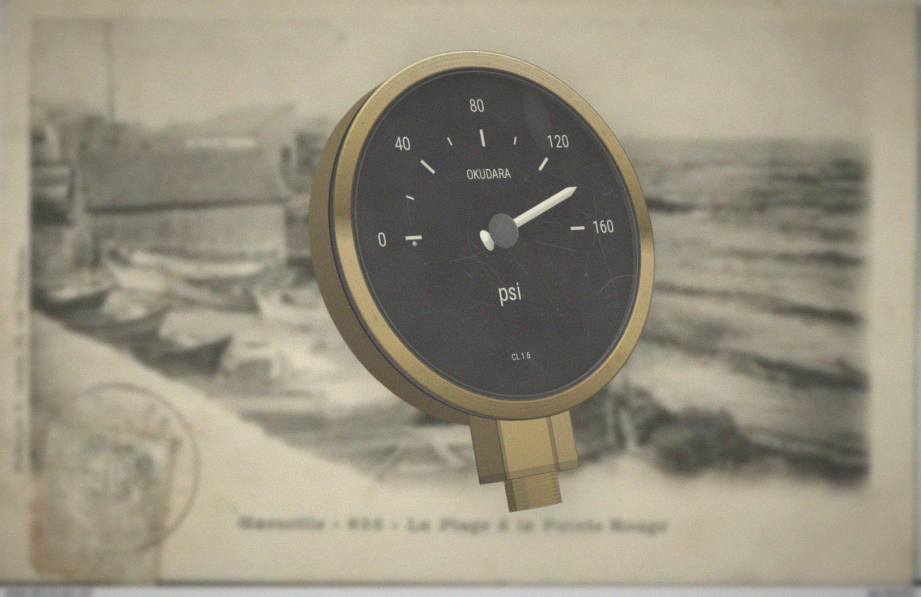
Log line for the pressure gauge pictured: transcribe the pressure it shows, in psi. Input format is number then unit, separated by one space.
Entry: 140 psi
